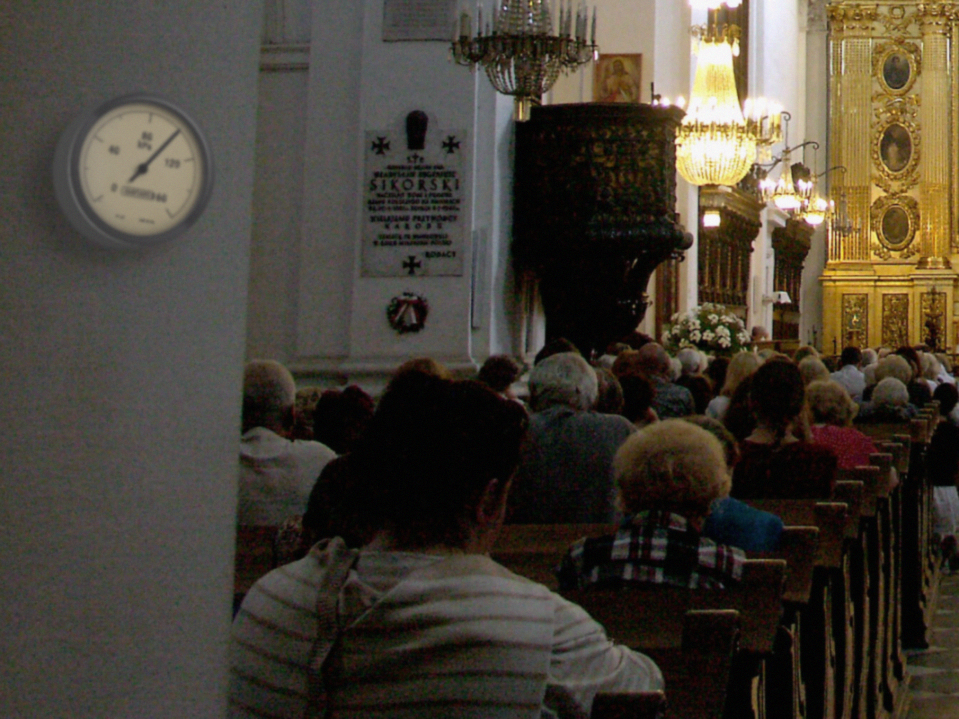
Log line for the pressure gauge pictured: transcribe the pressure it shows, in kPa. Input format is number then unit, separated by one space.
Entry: 100 kPa
